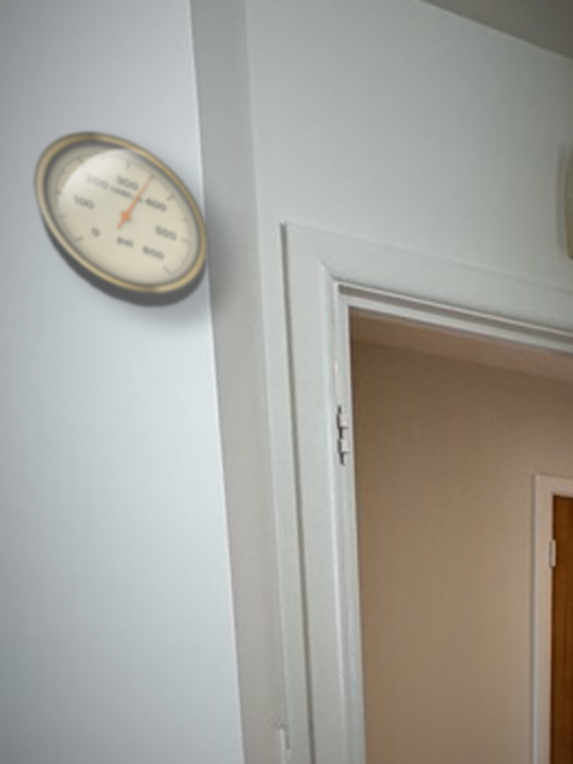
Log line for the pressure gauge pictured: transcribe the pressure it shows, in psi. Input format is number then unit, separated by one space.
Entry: 350 psi
